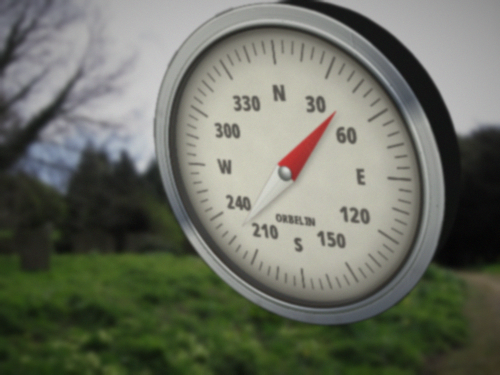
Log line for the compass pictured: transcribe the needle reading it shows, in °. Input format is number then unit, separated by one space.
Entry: 45 °
